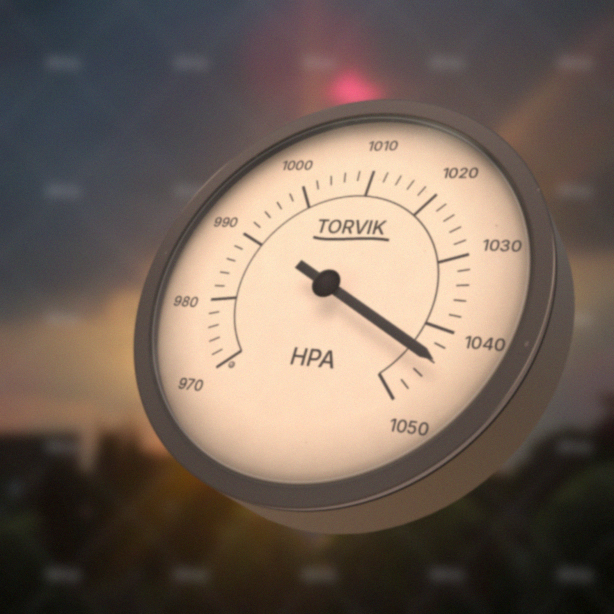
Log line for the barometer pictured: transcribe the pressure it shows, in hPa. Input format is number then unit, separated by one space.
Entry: 1044 hPa
